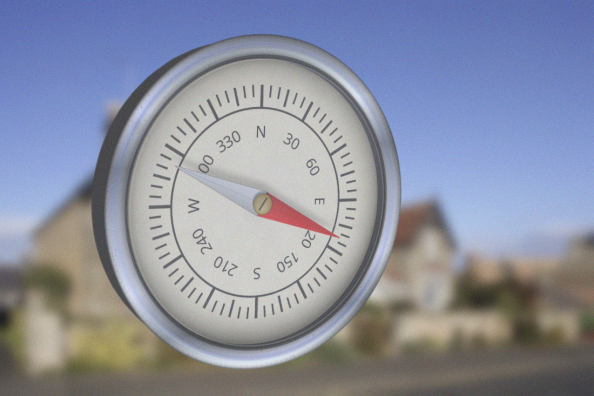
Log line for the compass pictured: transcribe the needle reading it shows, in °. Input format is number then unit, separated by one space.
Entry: 112.5 °
